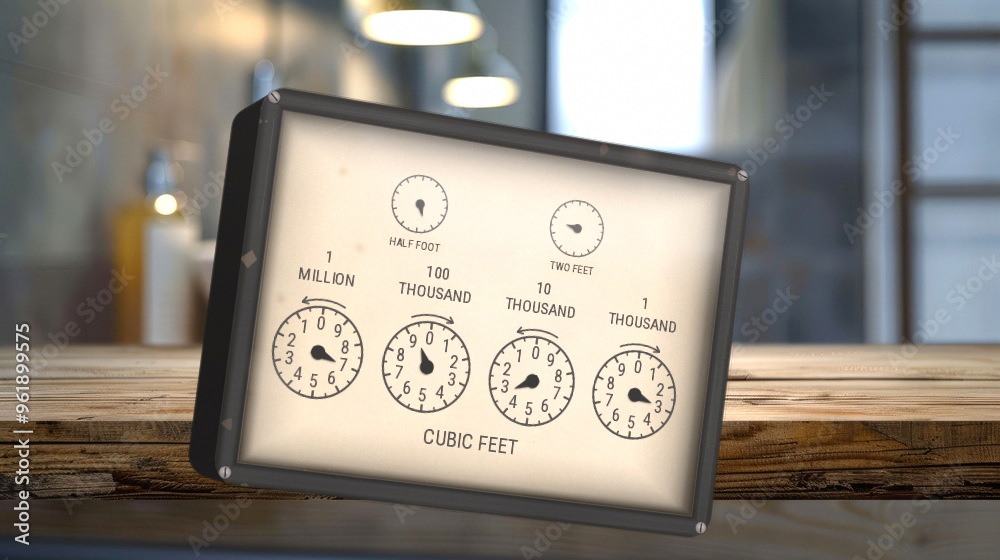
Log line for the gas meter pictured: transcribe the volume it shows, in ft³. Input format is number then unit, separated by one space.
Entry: 693300 ft³
